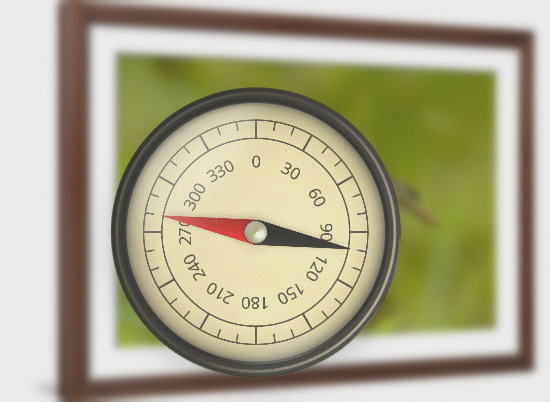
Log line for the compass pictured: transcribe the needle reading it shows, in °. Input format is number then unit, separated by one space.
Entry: 280 °
